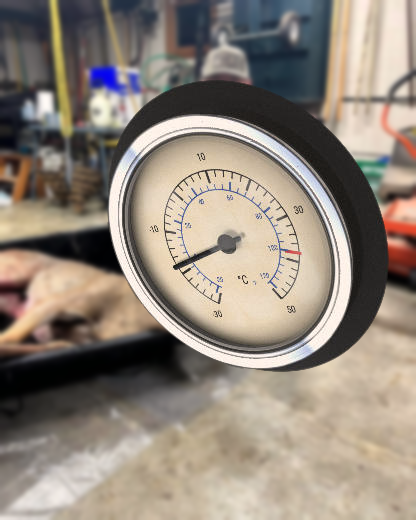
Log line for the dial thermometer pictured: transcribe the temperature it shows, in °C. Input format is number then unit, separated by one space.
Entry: -18 °C
